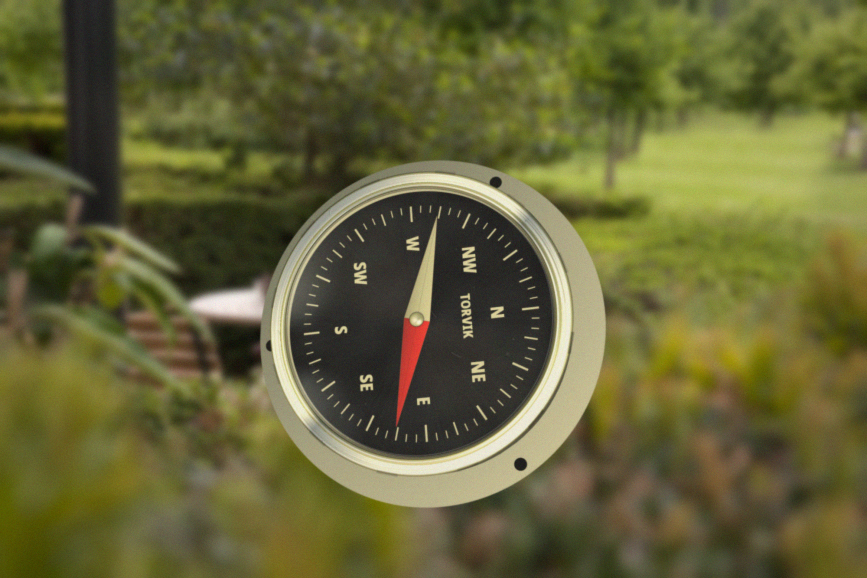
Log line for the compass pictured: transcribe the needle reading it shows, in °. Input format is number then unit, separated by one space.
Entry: 105 °
